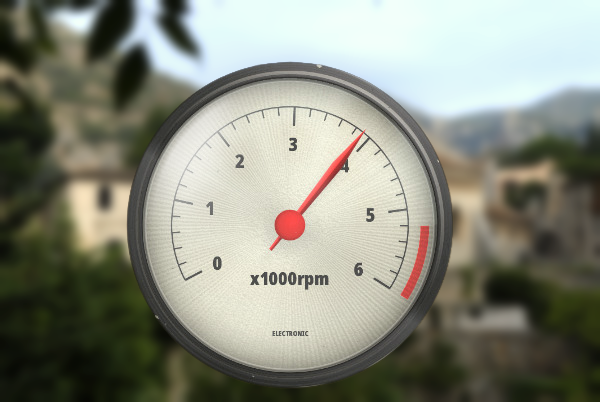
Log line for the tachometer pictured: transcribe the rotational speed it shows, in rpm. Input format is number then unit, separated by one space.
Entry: 3900 rpm
